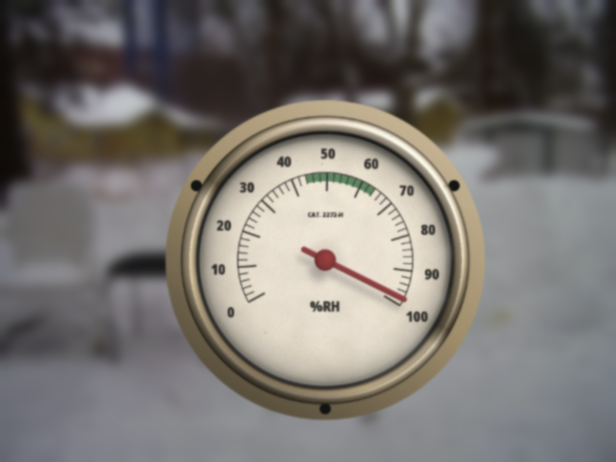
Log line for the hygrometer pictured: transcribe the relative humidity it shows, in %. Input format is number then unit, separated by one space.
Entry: 98 %
